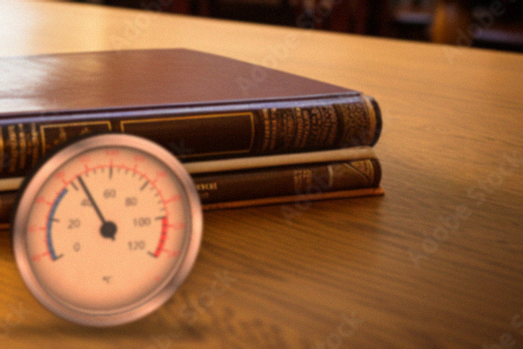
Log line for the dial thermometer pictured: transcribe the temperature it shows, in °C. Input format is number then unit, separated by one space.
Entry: 44 °C
